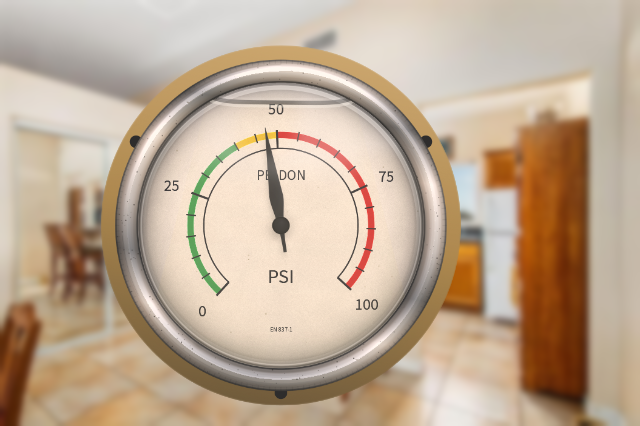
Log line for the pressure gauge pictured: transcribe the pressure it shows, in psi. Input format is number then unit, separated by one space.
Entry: 47.5 psi
